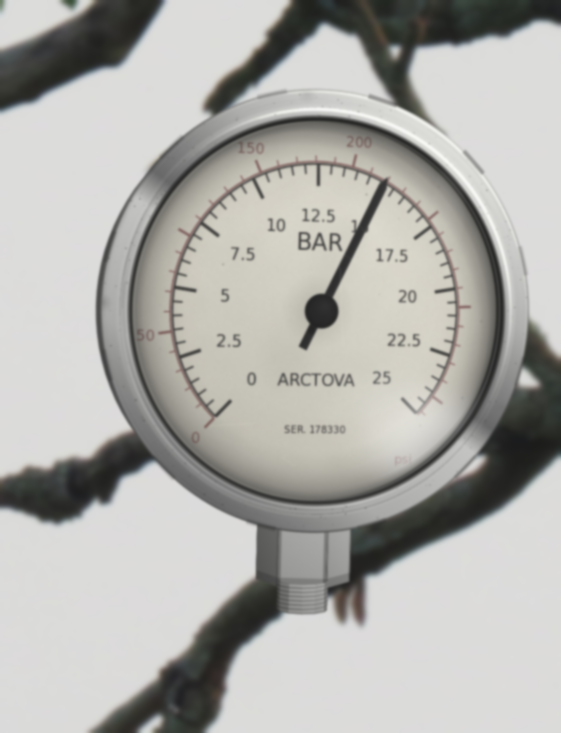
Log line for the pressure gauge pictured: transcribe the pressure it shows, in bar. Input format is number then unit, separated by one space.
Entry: 15 bar
